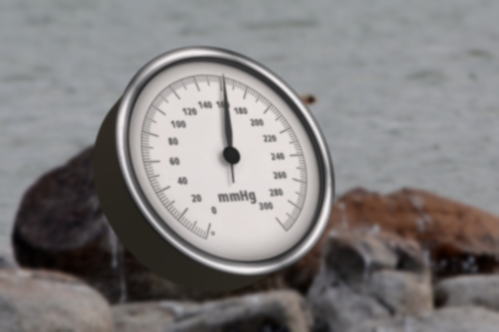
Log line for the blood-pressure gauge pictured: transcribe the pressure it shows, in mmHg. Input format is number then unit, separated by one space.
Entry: 160 mmHg
